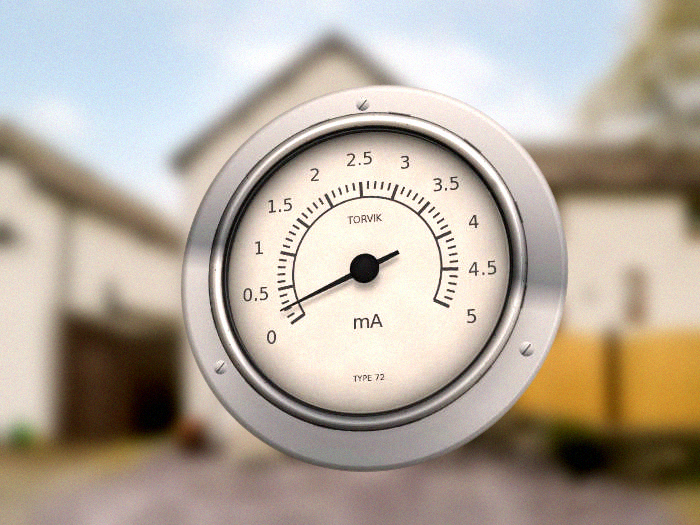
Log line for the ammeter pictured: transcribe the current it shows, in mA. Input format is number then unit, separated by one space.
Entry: 0.2 mA
